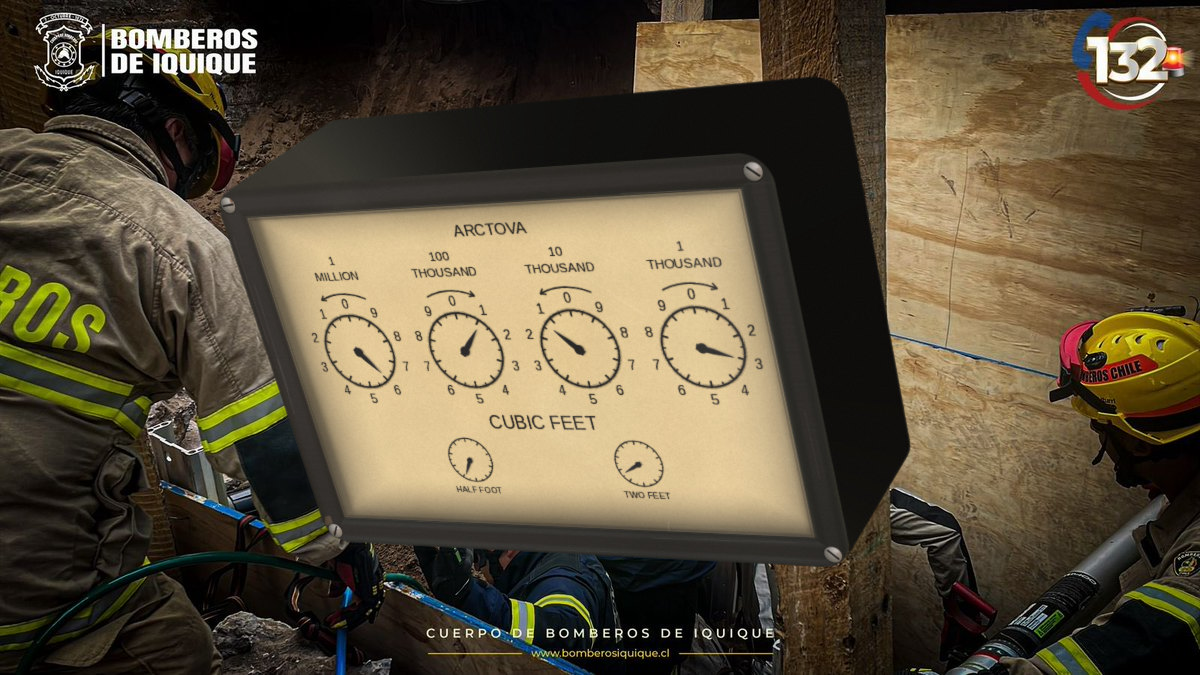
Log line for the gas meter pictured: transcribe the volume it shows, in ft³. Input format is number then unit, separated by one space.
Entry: 611300 ft³
